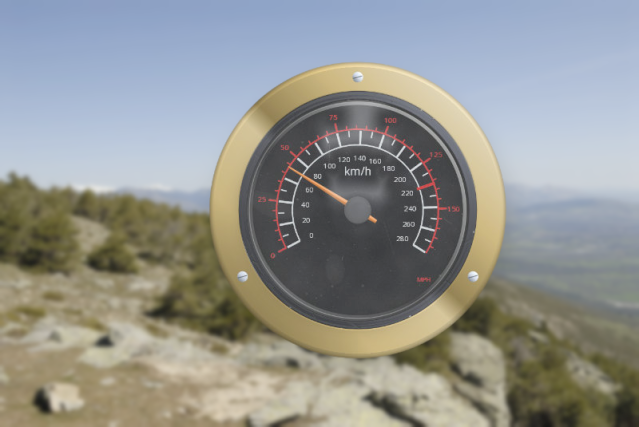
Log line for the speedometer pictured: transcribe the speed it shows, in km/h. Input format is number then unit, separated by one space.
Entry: 70 km/h
